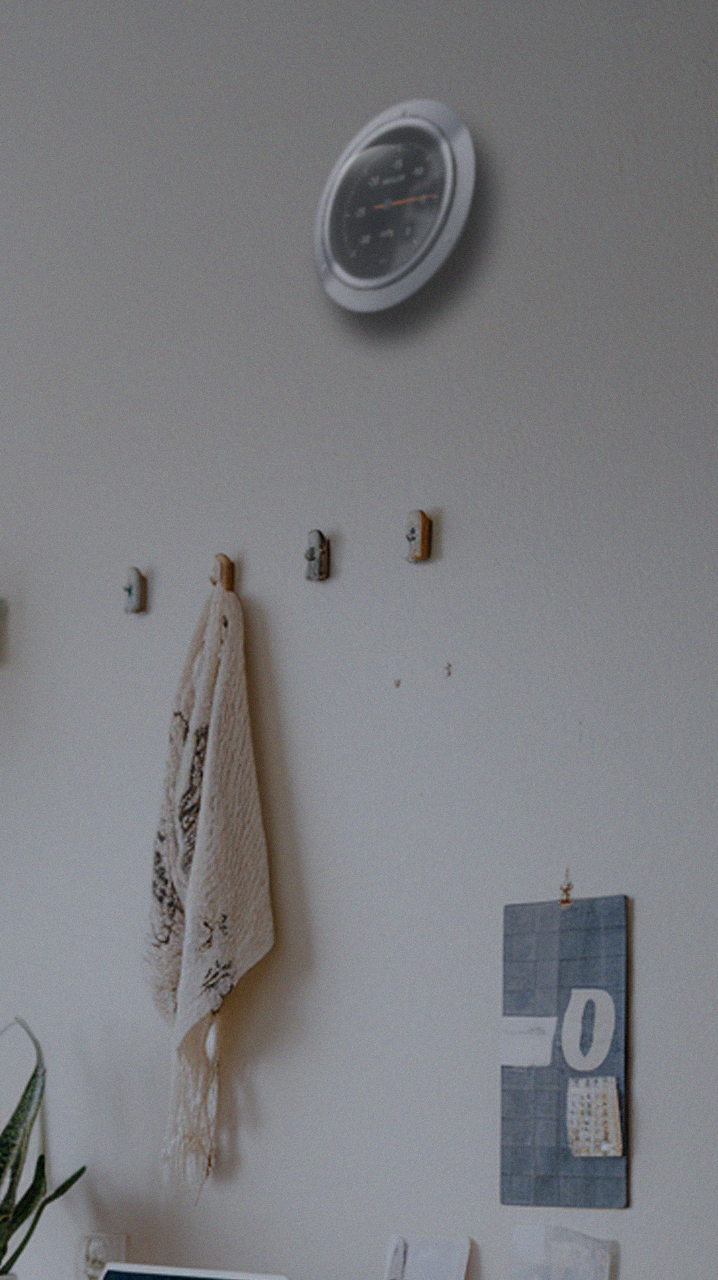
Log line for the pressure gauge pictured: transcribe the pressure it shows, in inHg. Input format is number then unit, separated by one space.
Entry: -5 inHg
